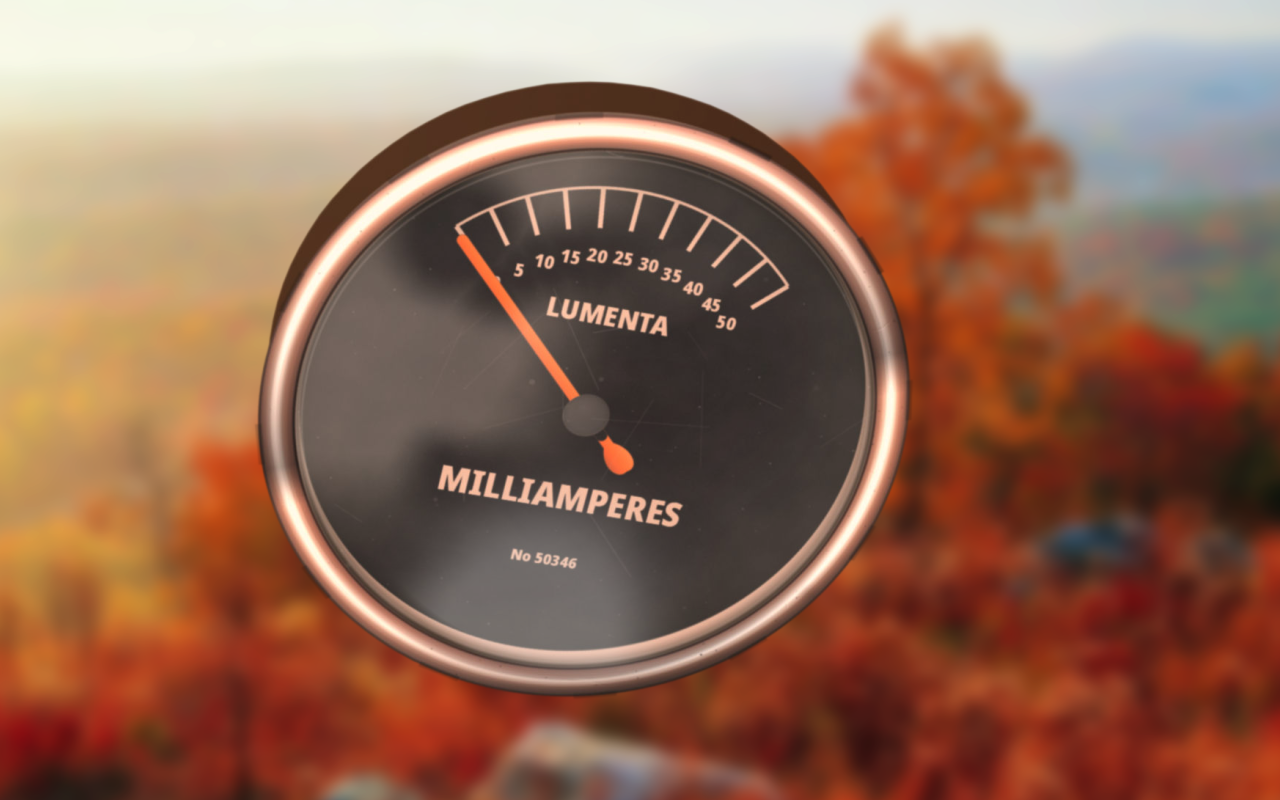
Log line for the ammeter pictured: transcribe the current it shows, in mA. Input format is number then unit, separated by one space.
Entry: 0 mA
